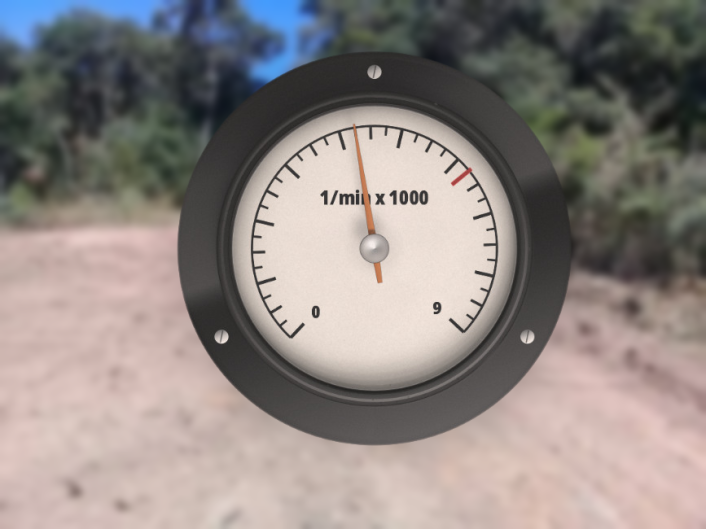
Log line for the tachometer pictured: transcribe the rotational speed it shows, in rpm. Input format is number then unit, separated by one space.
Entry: 4250 rpm
